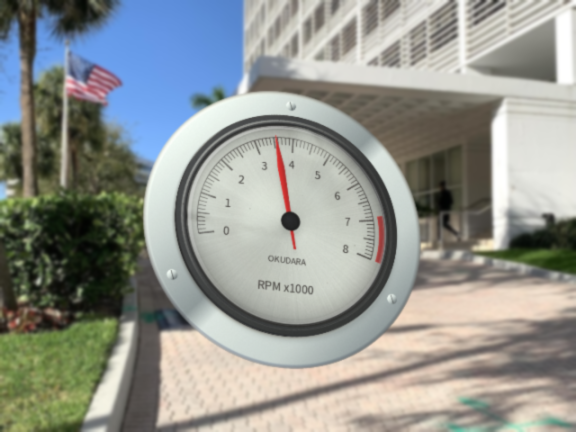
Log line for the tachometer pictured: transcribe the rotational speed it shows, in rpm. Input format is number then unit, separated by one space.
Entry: 3500 rpm
